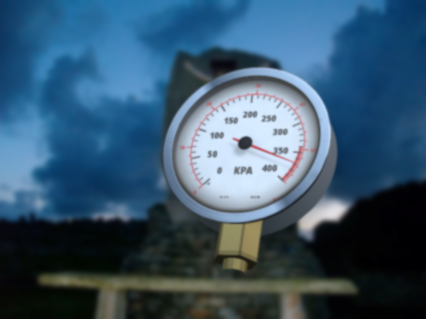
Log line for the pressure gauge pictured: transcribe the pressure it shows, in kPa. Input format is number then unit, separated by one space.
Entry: 370 kPa
